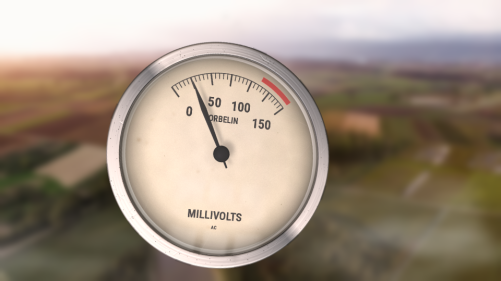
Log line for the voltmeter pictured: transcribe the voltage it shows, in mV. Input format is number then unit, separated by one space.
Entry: 25 mV
